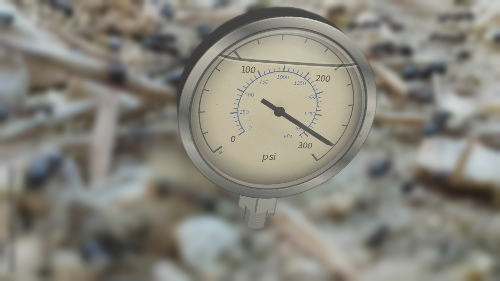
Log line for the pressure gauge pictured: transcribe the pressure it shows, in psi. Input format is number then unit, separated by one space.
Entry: 280 psi
